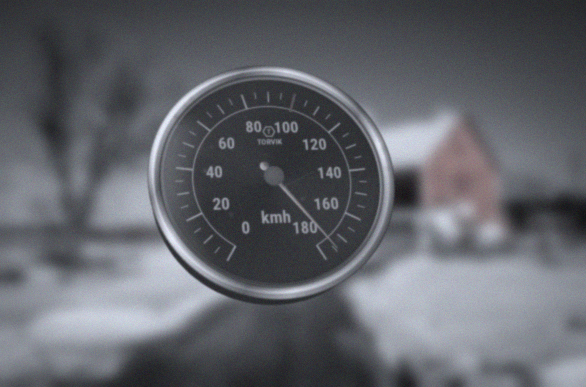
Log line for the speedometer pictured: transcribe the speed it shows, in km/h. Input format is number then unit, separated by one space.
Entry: 175 km/h
